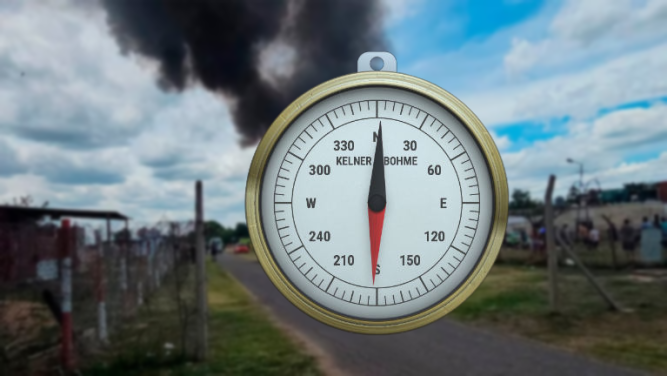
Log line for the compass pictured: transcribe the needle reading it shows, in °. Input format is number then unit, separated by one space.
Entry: 182.5 °
